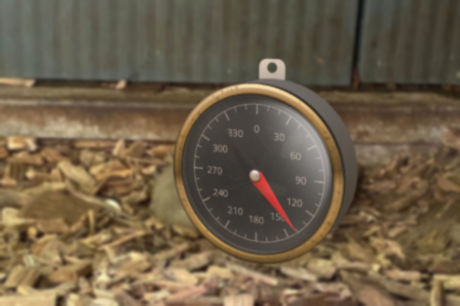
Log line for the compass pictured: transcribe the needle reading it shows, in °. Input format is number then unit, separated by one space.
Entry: 140 °
